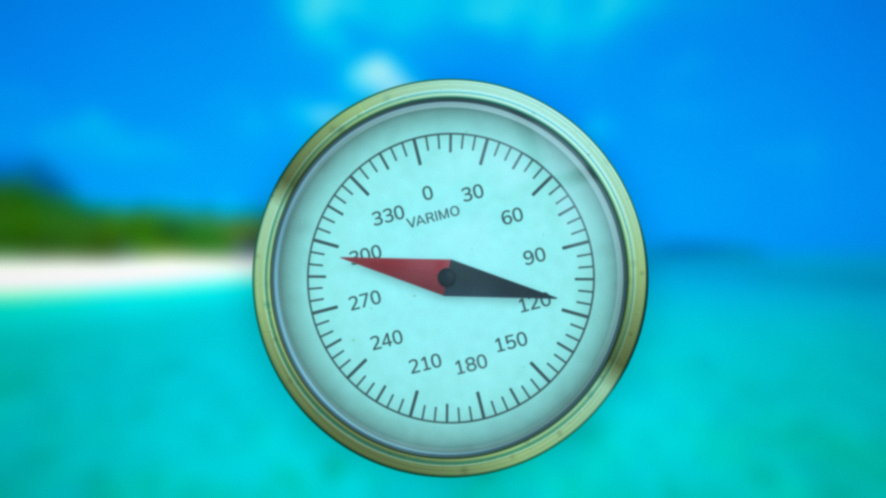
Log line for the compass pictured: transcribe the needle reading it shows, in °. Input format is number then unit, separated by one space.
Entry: 295 °
